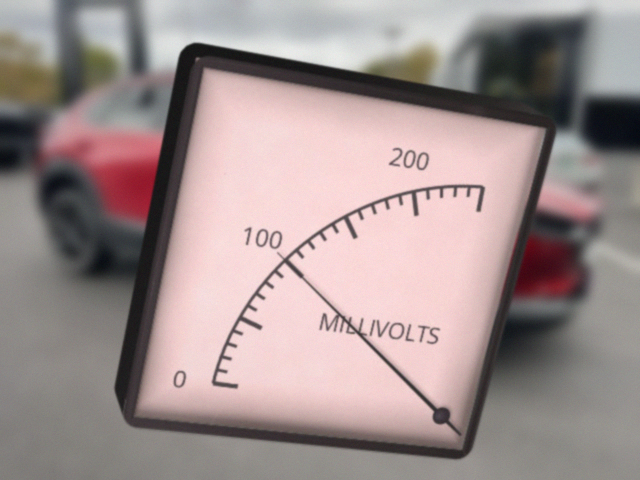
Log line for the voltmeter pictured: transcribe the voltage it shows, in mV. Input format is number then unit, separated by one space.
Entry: 100 mV
